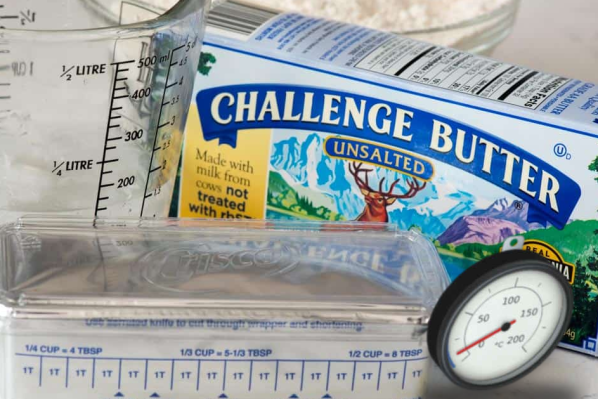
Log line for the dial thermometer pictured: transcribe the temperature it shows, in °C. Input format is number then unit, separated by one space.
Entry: 12.5 °C
